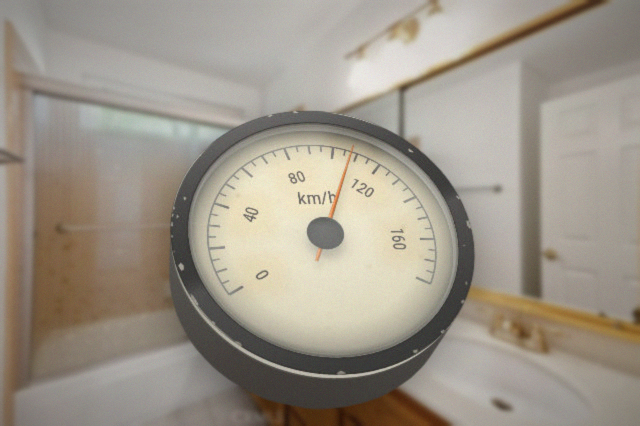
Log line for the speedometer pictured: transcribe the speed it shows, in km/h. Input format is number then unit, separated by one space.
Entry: 107.5 km/h
